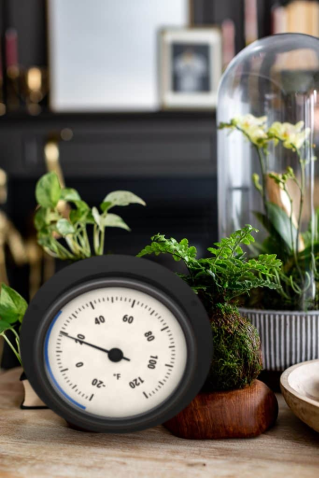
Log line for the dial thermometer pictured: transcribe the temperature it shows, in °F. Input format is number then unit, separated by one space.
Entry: 20 °F
